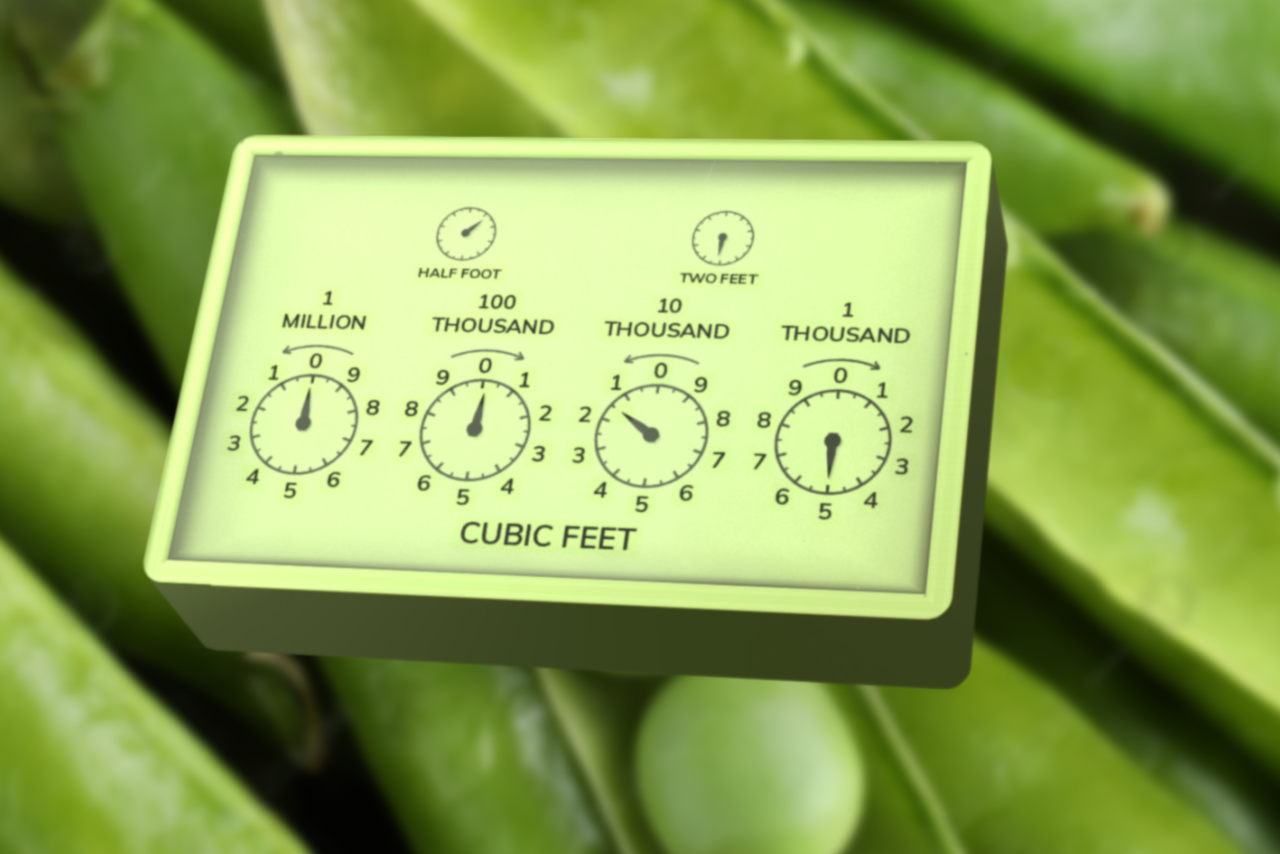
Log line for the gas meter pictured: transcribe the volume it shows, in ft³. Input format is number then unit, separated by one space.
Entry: 1500 ft³
